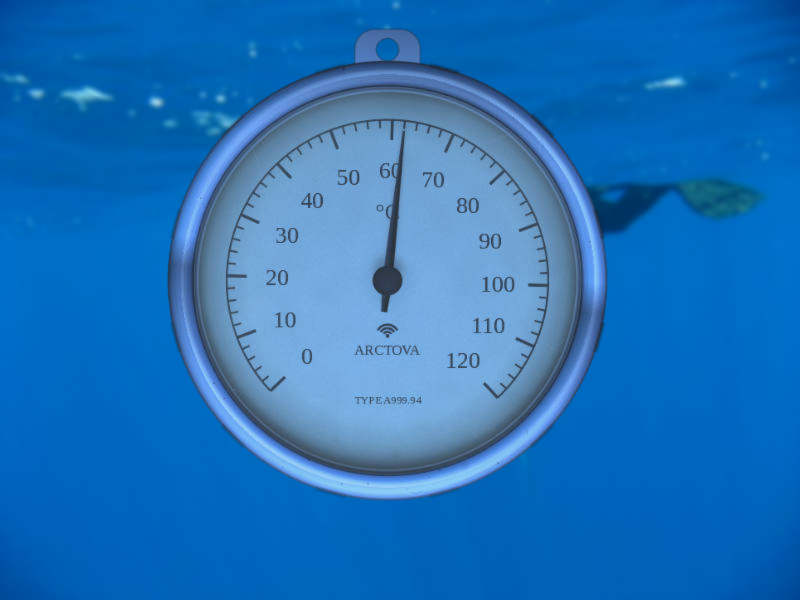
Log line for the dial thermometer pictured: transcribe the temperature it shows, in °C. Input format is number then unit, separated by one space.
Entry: 62 °C
